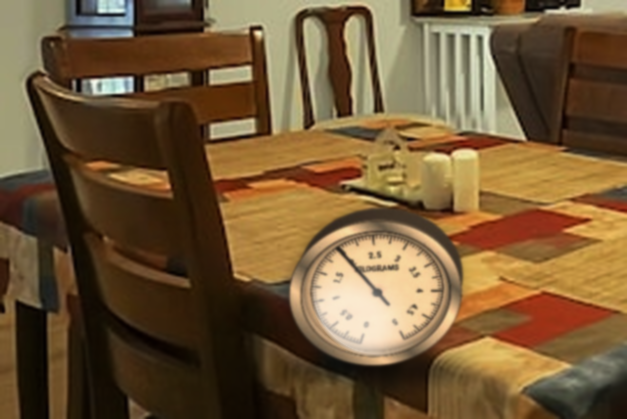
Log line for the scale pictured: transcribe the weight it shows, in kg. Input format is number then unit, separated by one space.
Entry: 2 kg
